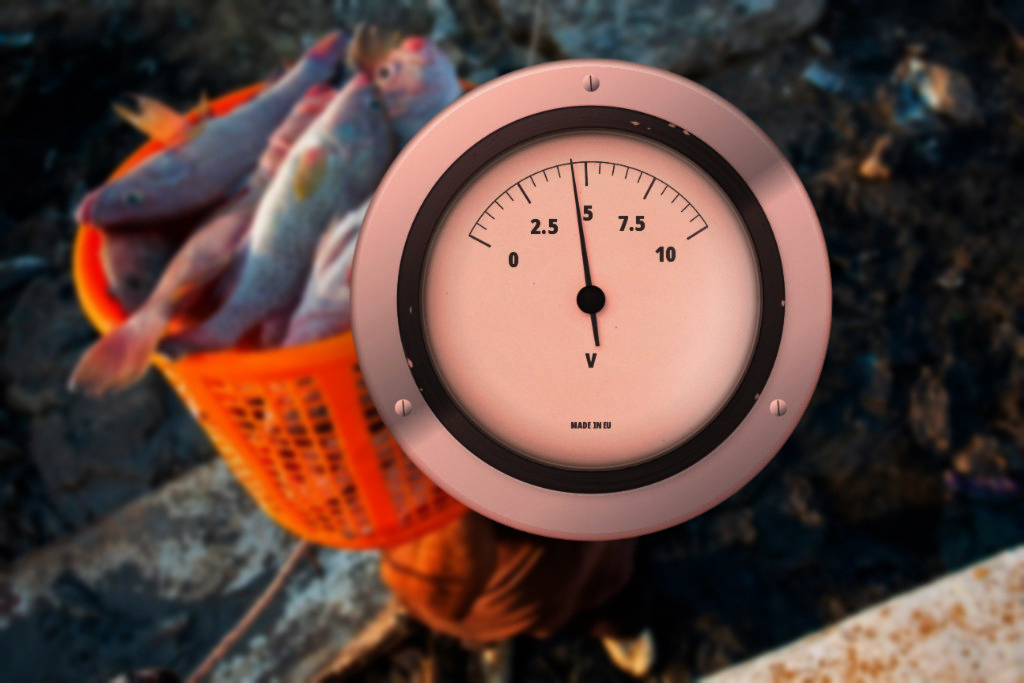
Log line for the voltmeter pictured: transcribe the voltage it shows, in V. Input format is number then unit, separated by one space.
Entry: 4.5 V
